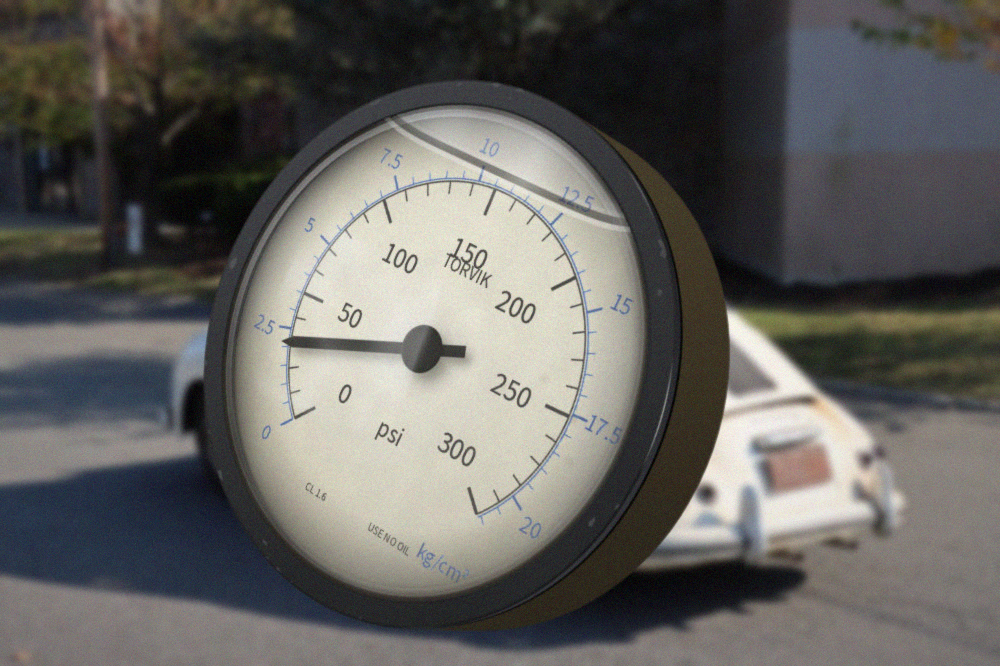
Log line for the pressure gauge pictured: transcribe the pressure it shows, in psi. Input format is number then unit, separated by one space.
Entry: 30 psi
